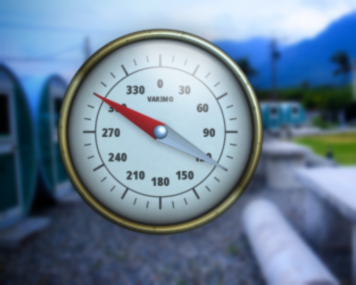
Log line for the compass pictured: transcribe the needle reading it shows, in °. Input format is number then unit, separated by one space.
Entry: 300 °
